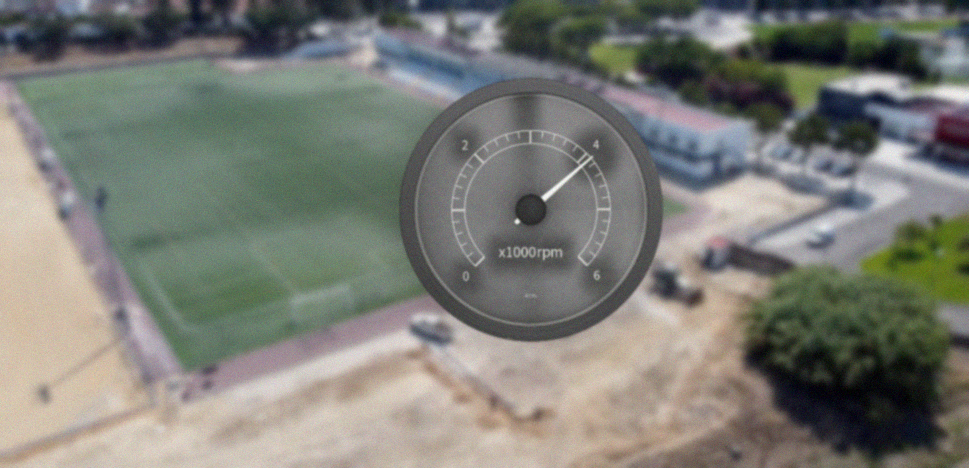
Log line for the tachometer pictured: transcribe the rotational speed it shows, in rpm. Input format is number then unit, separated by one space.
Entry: 4100 rpm
